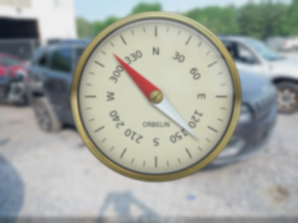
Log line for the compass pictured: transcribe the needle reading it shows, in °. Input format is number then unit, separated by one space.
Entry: 315 °
